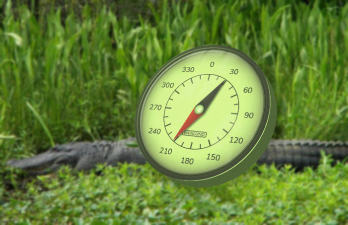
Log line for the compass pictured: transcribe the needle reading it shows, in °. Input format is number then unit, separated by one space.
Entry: 210 °
